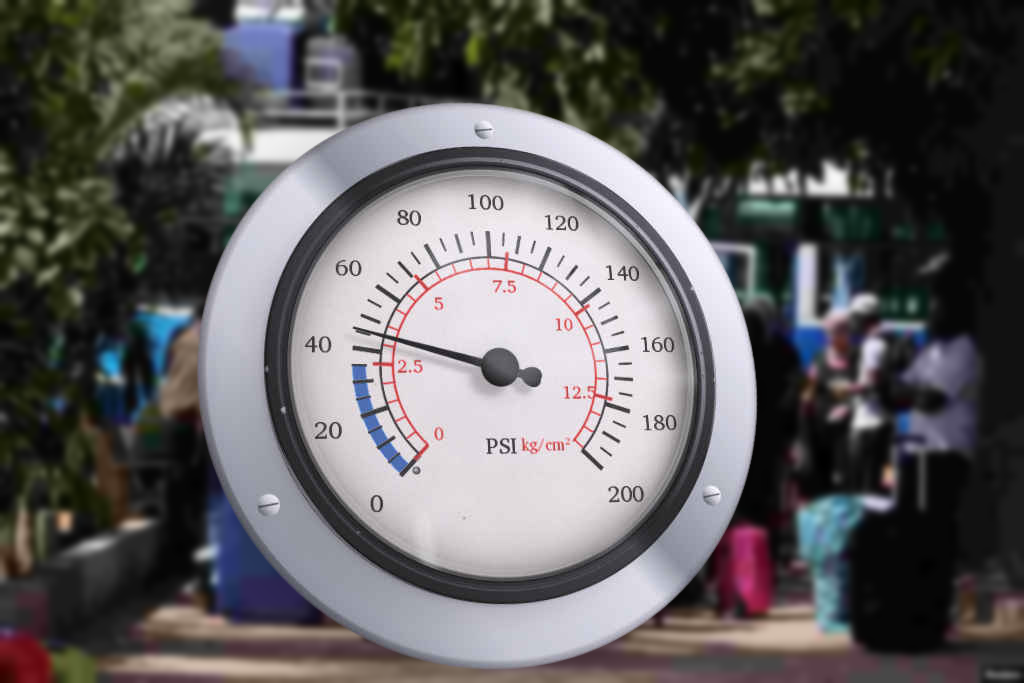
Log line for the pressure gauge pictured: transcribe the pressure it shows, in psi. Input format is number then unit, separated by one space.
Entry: 45 psi
